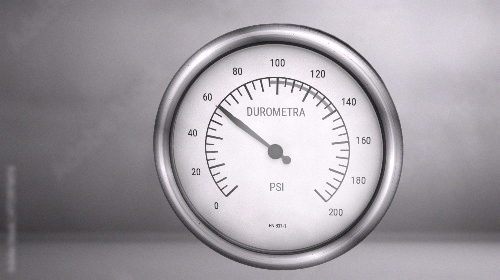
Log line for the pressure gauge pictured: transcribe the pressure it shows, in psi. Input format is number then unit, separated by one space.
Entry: 60 psi
